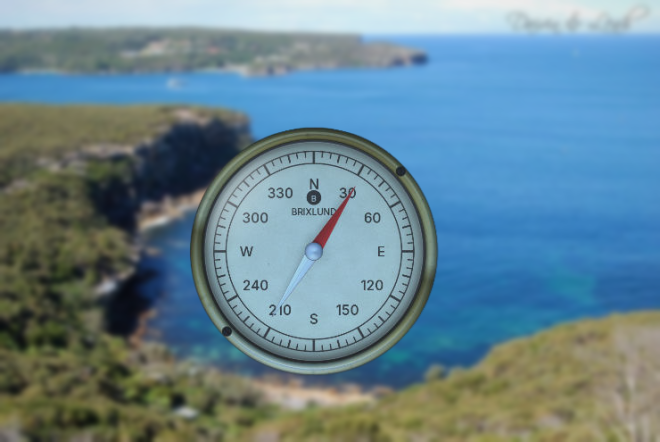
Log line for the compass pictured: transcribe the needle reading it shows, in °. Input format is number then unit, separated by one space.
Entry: 32.5 °
